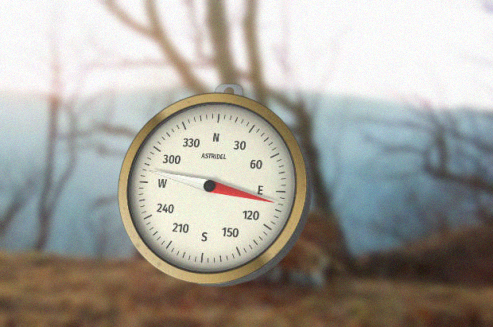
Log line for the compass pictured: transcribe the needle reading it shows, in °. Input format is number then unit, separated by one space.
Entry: 100 °
